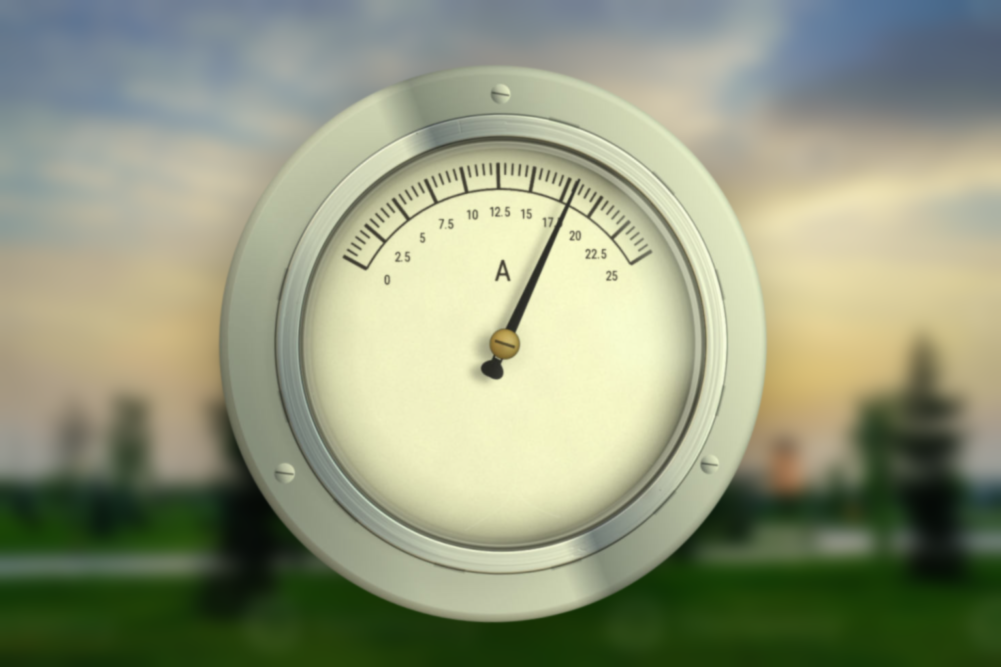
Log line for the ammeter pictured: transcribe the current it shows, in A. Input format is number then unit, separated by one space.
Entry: 18 A
